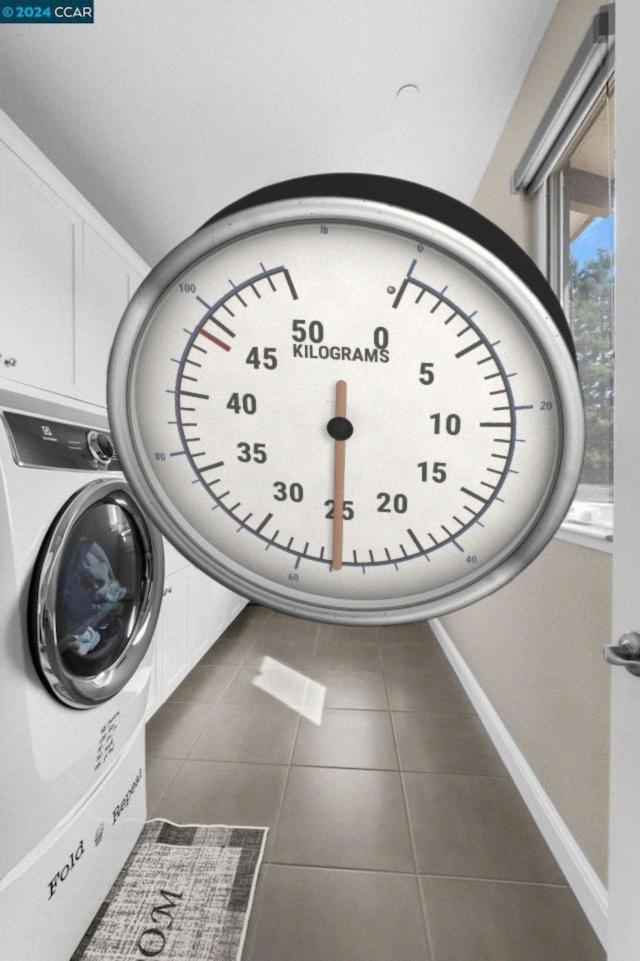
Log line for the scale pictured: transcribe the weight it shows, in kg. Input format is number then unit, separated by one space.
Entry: 25 kg
